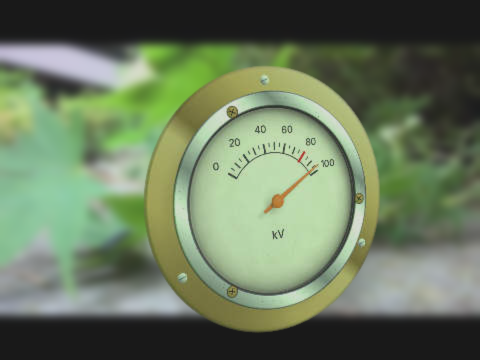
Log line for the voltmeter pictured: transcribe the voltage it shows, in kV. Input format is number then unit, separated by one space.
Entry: 95 kV
